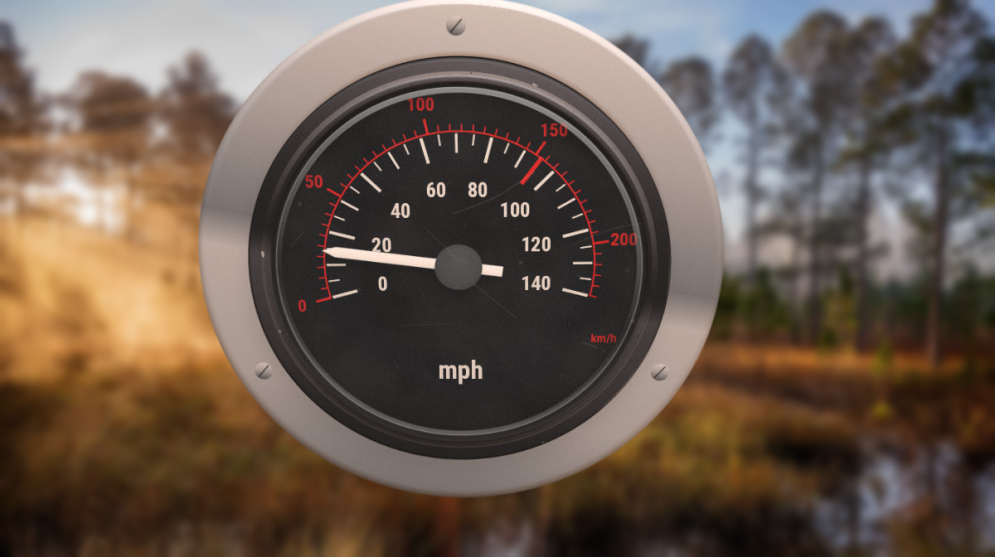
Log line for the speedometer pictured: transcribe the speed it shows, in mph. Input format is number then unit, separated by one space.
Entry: 15 mph
